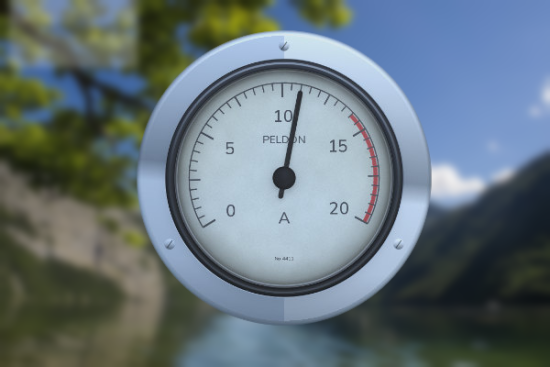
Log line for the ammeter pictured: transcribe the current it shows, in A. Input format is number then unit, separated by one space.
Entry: 11 A
